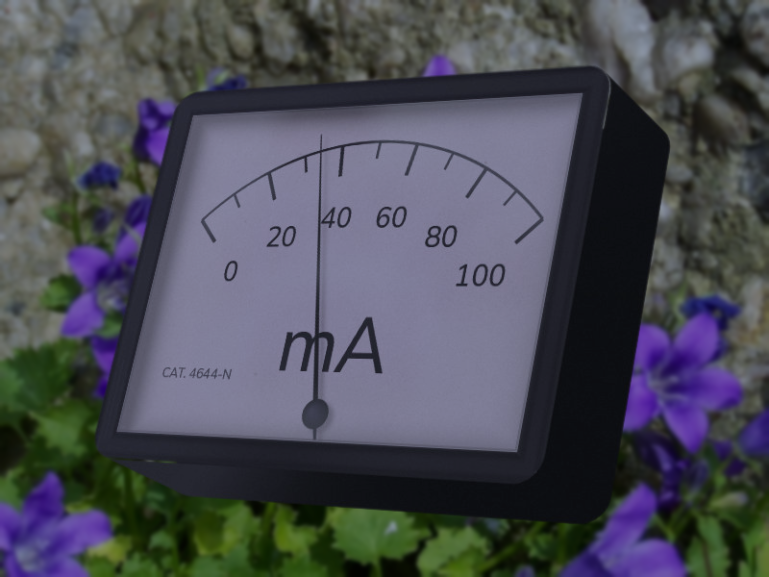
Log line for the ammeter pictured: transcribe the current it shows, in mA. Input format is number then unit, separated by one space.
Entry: 35 mA
